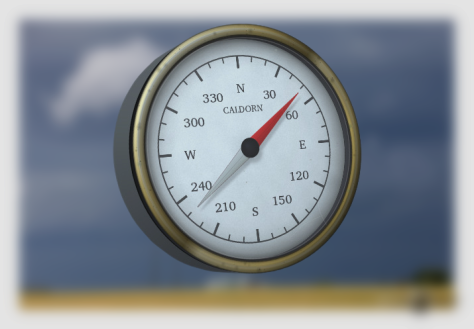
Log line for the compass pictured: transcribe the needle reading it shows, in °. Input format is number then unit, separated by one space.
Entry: 50 °
